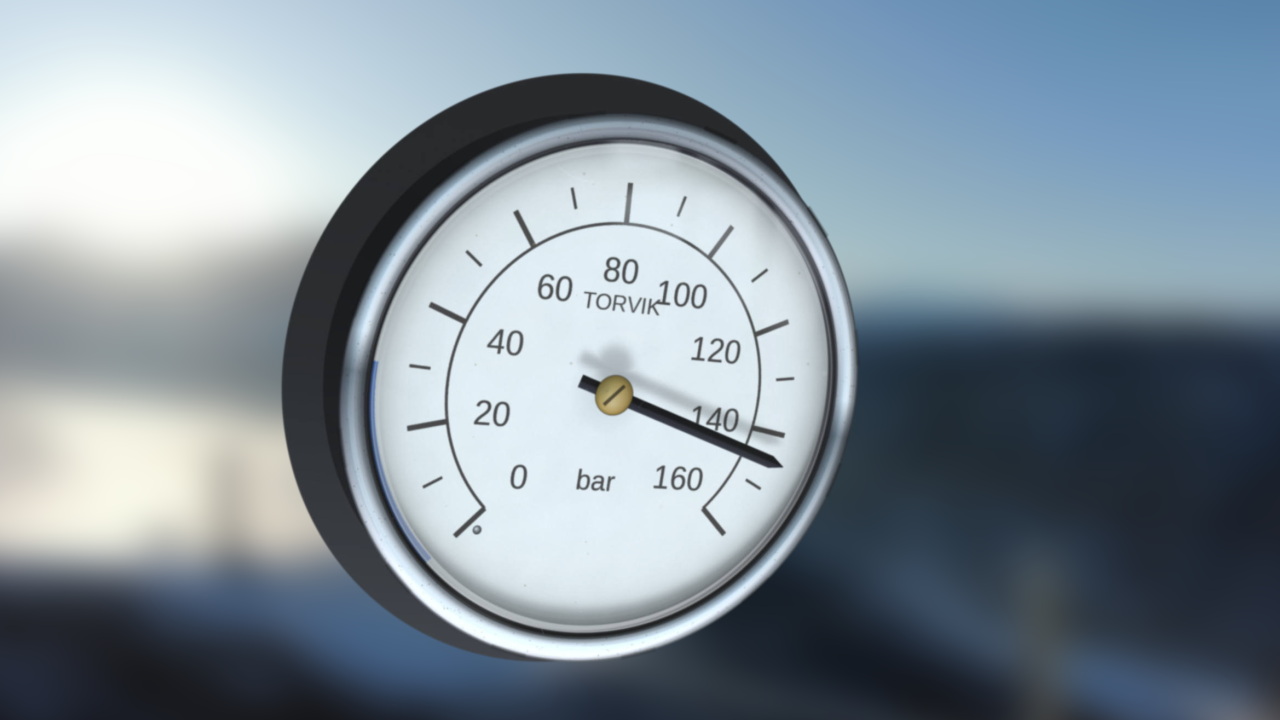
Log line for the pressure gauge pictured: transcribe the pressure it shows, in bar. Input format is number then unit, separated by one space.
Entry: 145 bar
